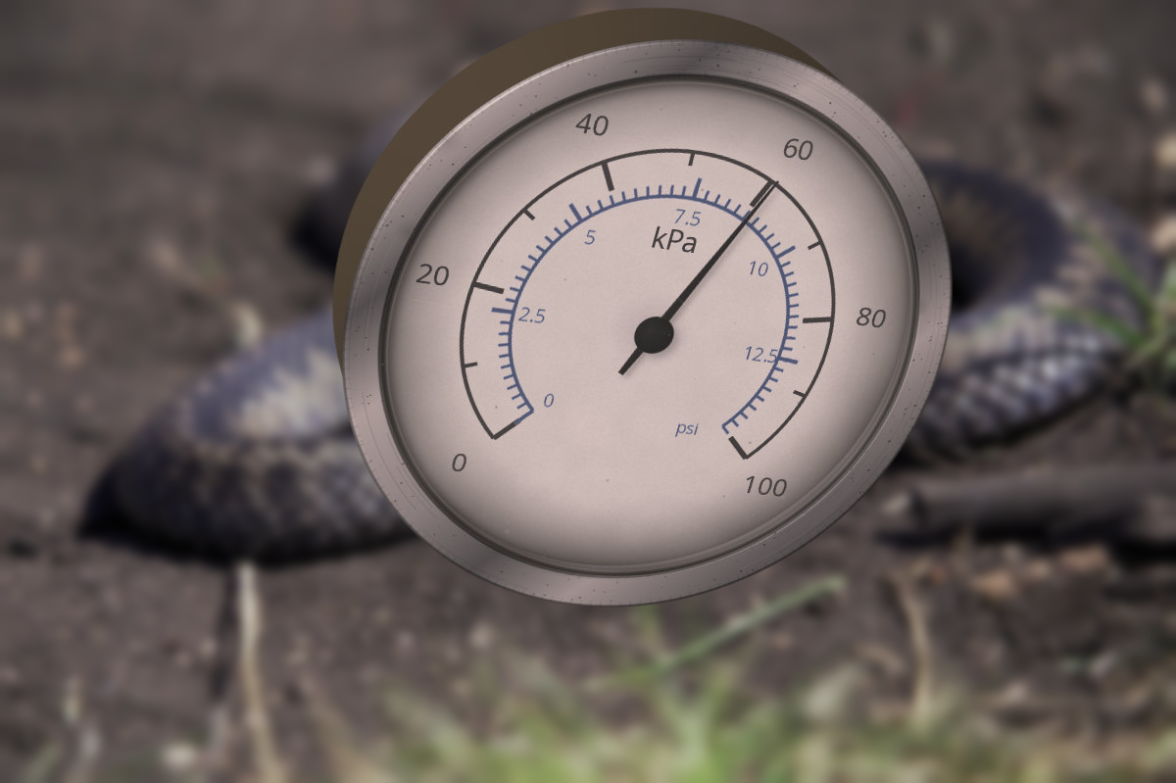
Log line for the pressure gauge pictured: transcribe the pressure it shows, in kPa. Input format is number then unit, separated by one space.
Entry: 60 kPa
